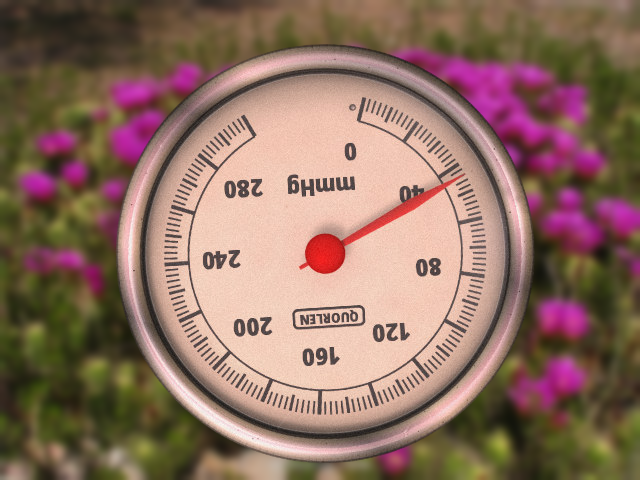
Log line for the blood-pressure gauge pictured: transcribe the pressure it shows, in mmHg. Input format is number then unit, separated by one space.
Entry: 44 mmHg
